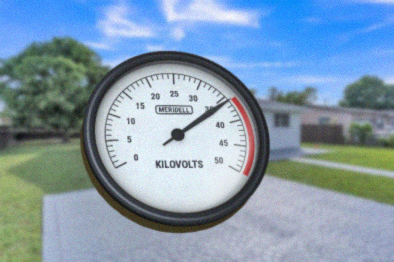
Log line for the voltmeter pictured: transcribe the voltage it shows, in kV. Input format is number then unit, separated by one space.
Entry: 36 kV
